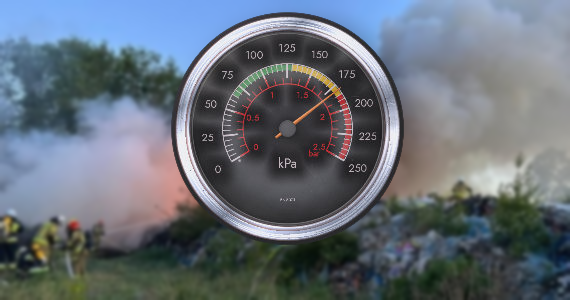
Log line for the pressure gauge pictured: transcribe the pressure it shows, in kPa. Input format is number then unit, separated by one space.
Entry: 180 kPa
